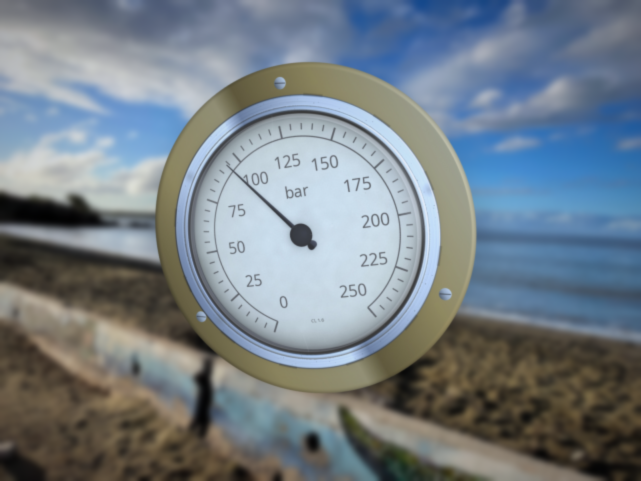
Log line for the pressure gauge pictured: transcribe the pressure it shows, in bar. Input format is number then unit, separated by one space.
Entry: 95 bar
